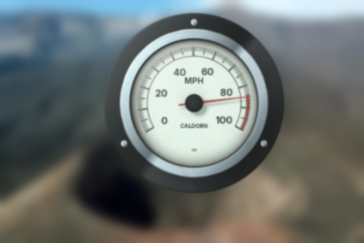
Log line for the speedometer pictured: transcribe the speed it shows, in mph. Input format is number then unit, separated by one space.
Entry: 85 mph
